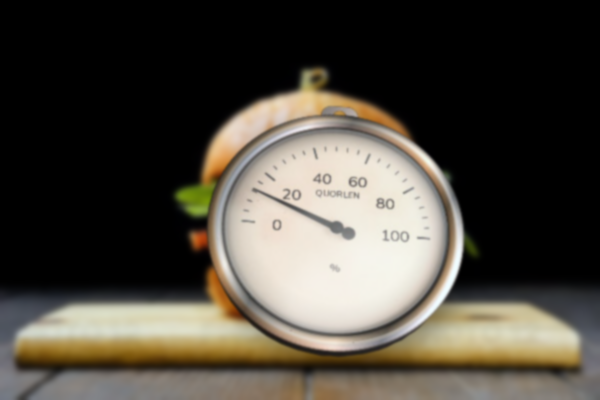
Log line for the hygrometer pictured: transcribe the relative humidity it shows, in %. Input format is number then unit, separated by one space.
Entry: 12 %
